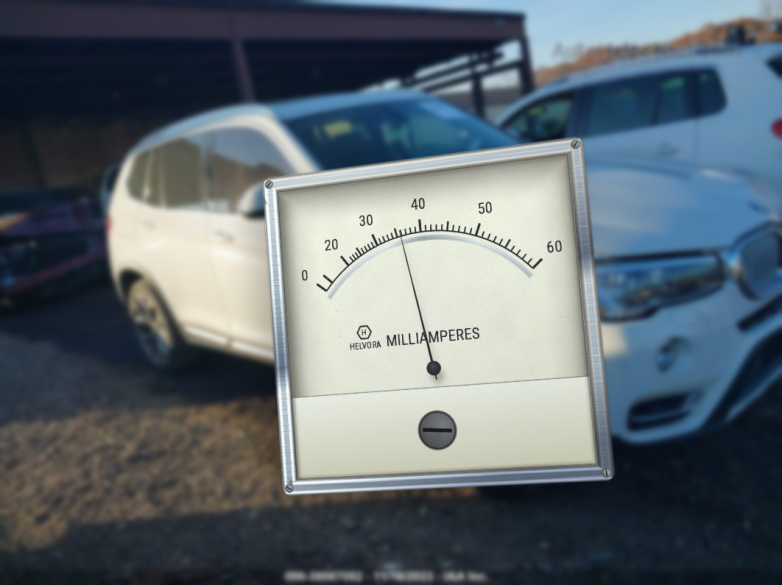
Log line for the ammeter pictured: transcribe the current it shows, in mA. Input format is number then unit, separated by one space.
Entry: 36 mA
